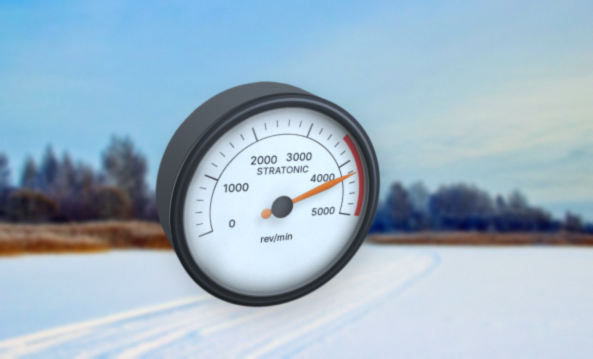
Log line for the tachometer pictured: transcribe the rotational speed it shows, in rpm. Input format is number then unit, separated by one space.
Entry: 4200 rpm
